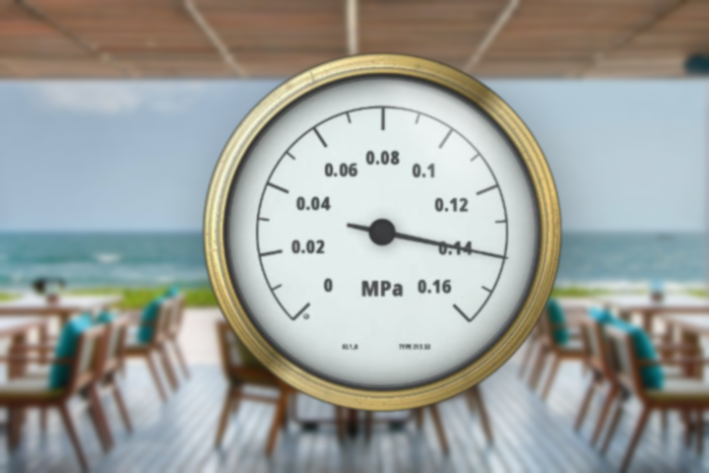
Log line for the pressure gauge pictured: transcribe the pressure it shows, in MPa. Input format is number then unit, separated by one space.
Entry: 0.14 MPa
